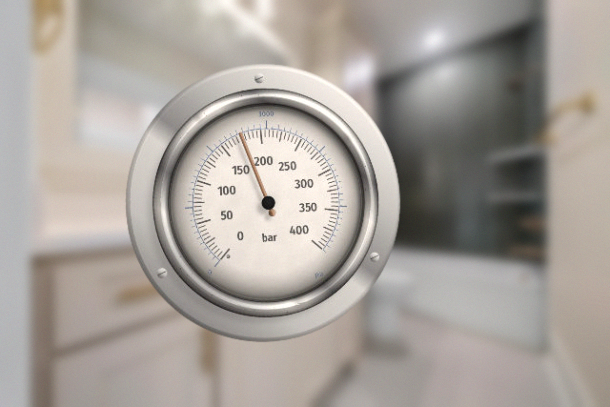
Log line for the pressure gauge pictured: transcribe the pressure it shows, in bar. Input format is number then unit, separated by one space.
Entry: 175 bar
